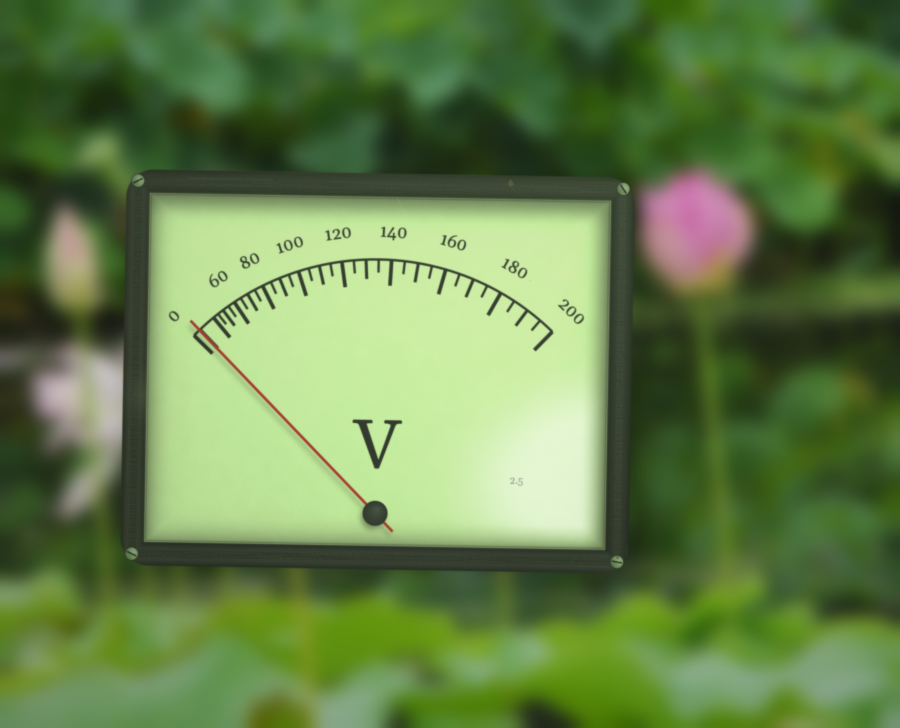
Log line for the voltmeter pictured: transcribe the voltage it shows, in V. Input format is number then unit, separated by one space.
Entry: 20 V
